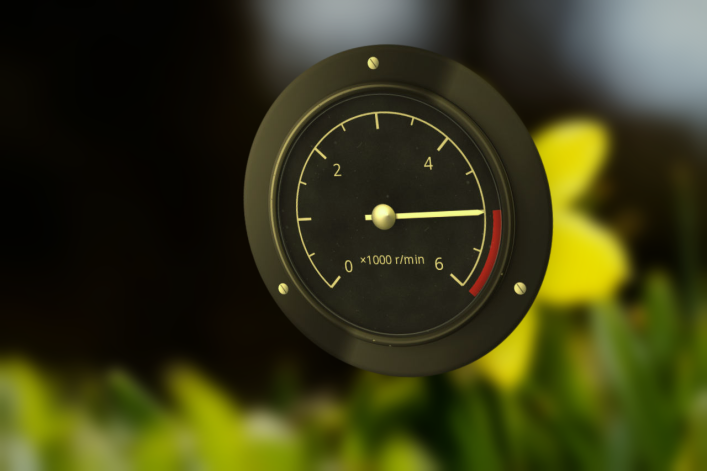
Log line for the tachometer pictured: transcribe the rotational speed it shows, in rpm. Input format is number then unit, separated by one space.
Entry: 5000 rpm
